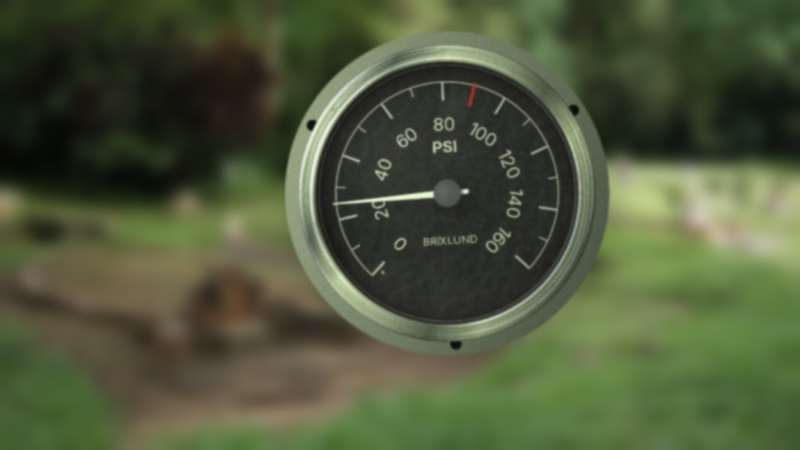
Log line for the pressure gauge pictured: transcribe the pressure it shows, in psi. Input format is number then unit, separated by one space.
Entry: 25 psi
